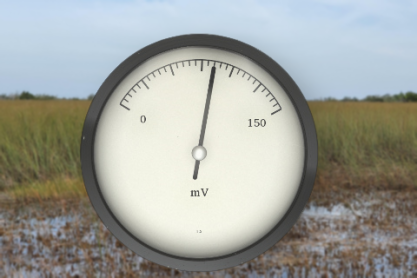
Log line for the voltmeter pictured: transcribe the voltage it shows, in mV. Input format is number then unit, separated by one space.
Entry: 85 mV
